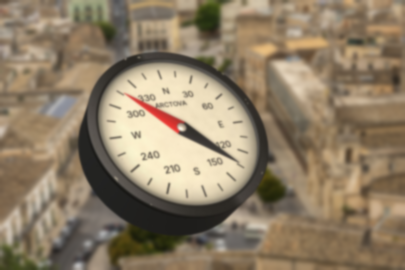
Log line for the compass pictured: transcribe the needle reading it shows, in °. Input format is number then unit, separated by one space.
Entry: 315 °
